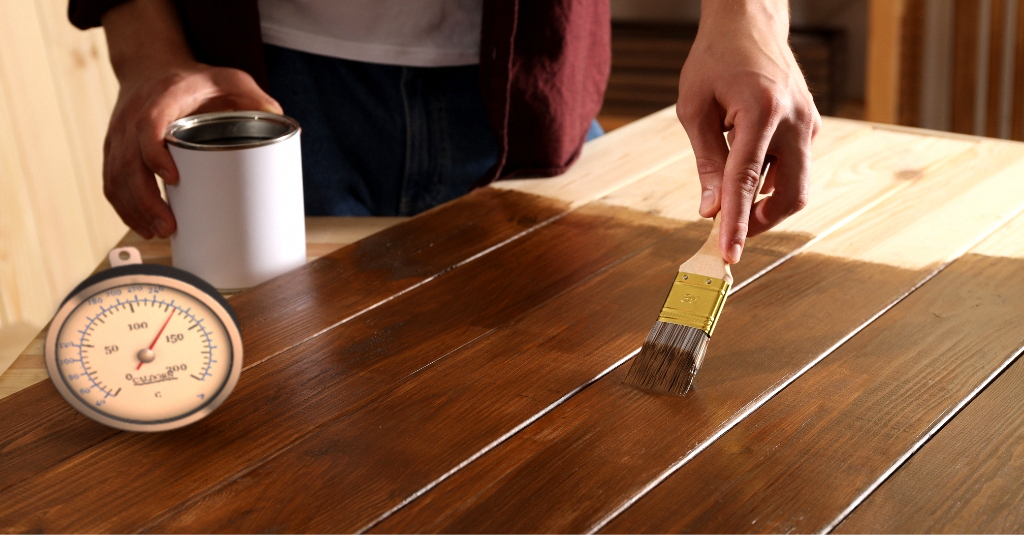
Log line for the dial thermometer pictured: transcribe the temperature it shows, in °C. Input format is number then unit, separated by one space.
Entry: 130 °C
